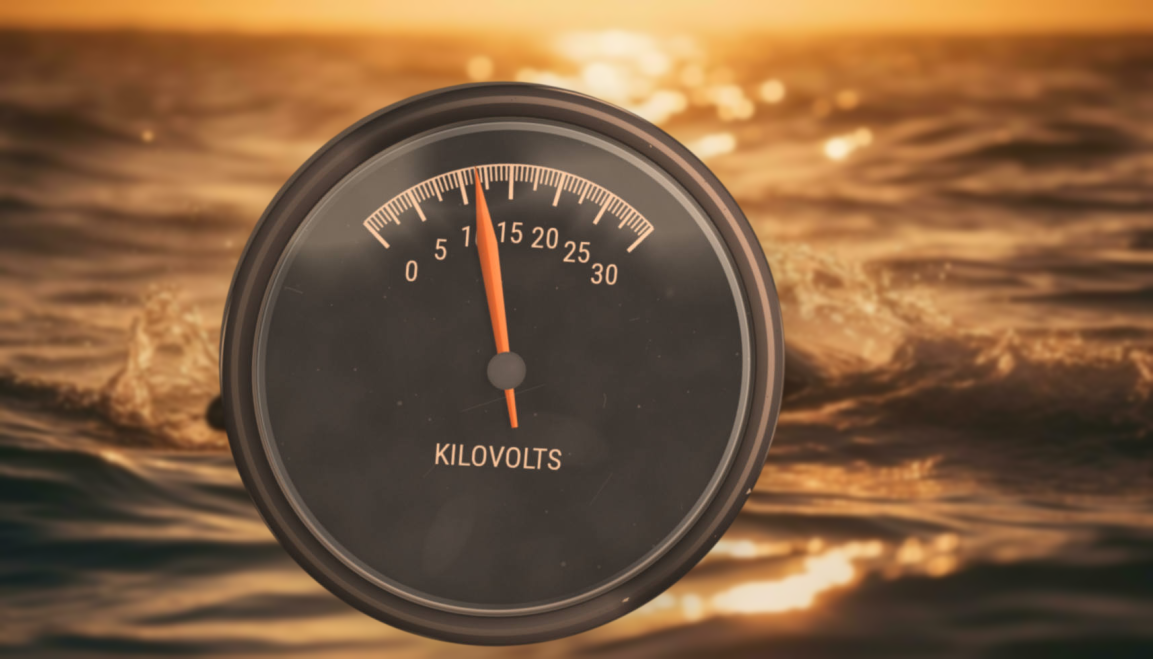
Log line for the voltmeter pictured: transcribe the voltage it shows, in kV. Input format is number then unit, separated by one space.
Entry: 11.5 kV
